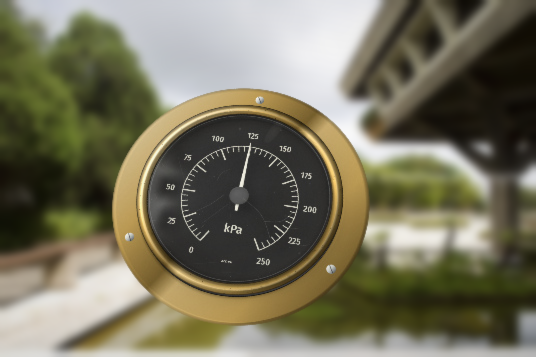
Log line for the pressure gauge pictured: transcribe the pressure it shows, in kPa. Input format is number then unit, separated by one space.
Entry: 125 kPa
